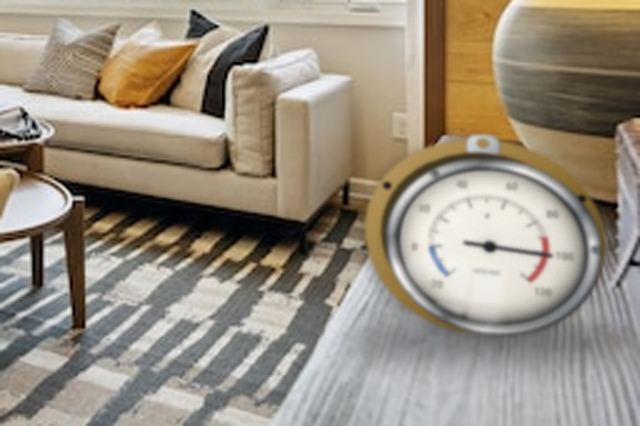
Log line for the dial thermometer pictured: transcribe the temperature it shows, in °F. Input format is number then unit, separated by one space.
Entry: 100 °F
